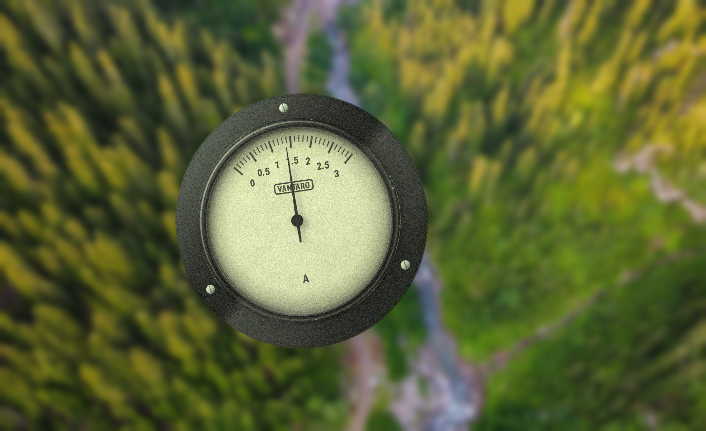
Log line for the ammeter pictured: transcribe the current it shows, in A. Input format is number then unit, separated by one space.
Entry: 1.4 A
